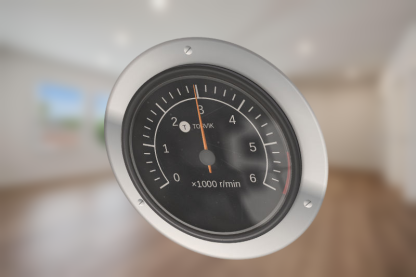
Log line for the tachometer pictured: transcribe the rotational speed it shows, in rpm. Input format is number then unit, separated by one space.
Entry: 3000 rpm
